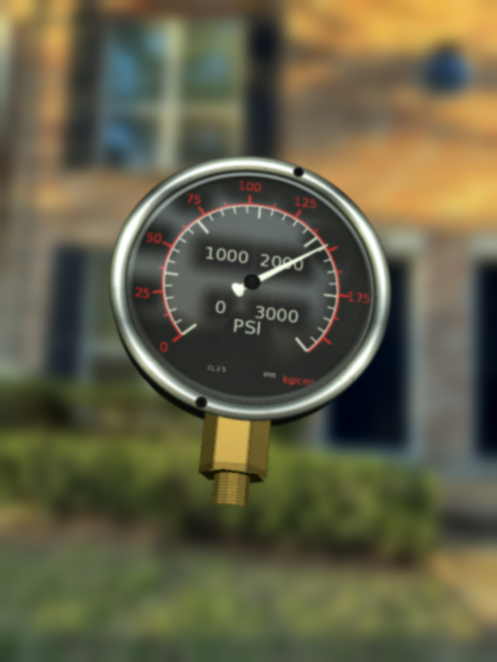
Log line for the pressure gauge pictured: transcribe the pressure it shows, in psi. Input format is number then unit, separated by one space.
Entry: 2100 psi
